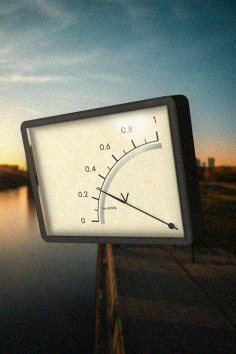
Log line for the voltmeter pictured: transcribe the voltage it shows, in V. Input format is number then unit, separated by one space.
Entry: 0.3 V
